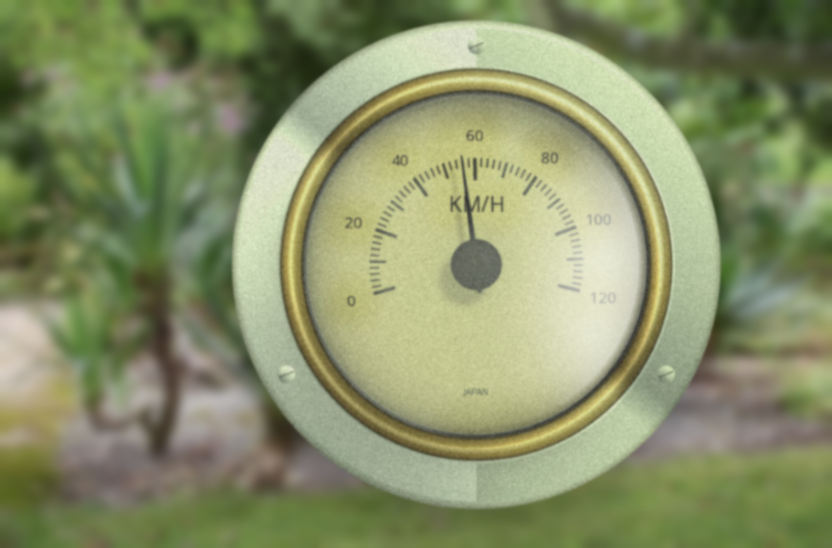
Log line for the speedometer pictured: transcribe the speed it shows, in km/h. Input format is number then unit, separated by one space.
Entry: 56 km/h
